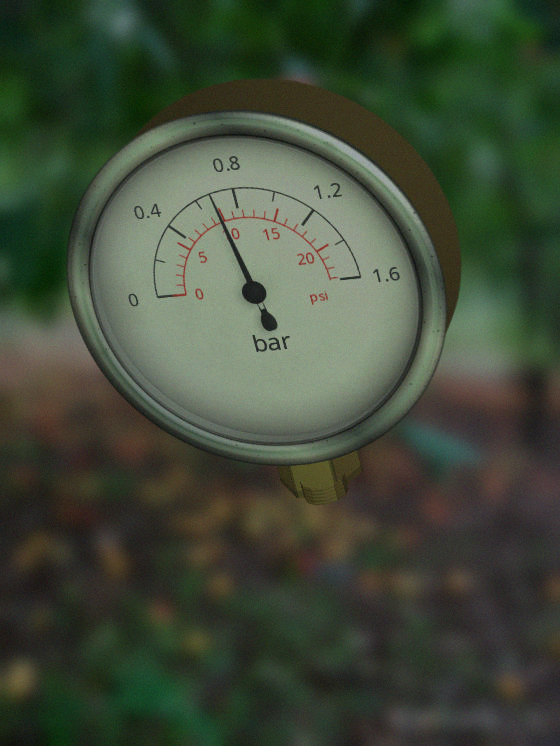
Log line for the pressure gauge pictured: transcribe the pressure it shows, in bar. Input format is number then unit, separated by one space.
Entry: 0.7 bar
